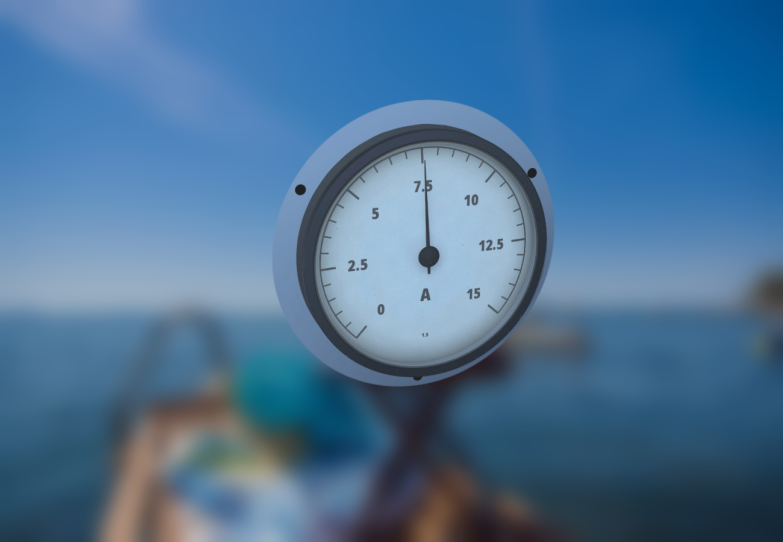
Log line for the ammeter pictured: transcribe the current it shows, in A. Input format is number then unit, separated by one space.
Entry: 7.5 A
